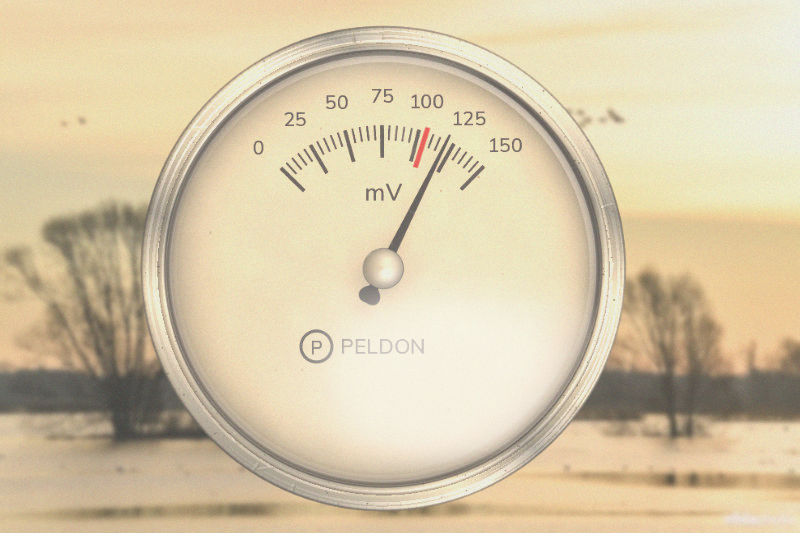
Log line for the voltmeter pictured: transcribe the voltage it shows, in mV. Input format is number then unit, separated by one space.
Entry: 120 mV
